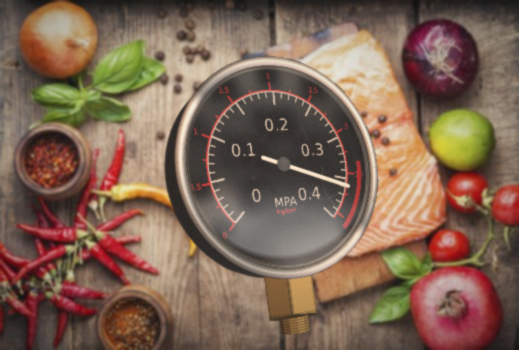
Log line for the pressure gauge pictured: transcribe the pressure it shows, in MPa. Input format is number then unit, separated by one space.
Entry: 0.36 MPa
